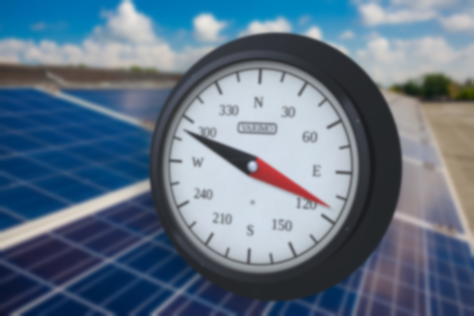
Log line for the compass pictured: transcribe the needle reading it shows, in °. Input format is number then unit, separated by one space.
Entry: 112.5 °
